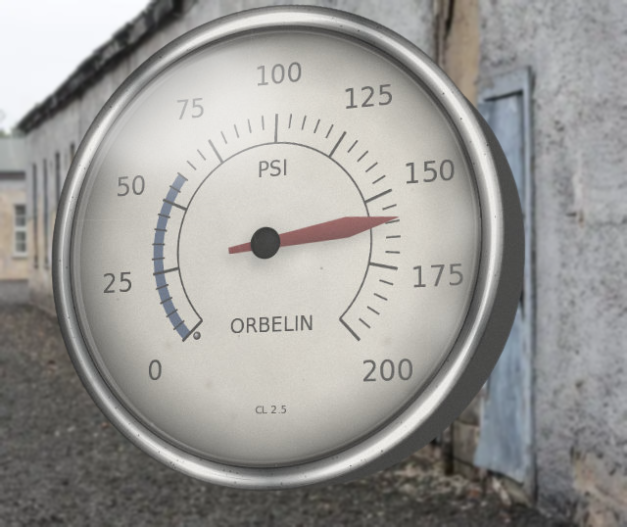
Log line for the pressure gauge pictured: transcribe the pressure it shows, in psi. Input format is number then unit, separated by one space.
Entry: 160 psi
